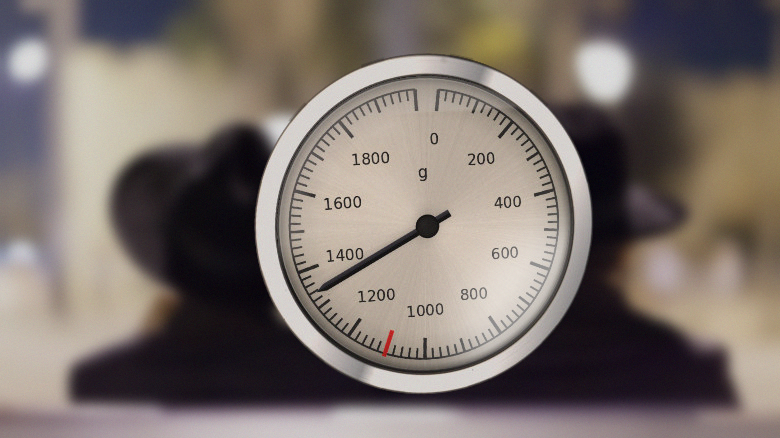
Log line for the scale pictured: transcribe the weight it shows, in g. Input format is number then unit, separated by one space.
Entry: 1340 g
